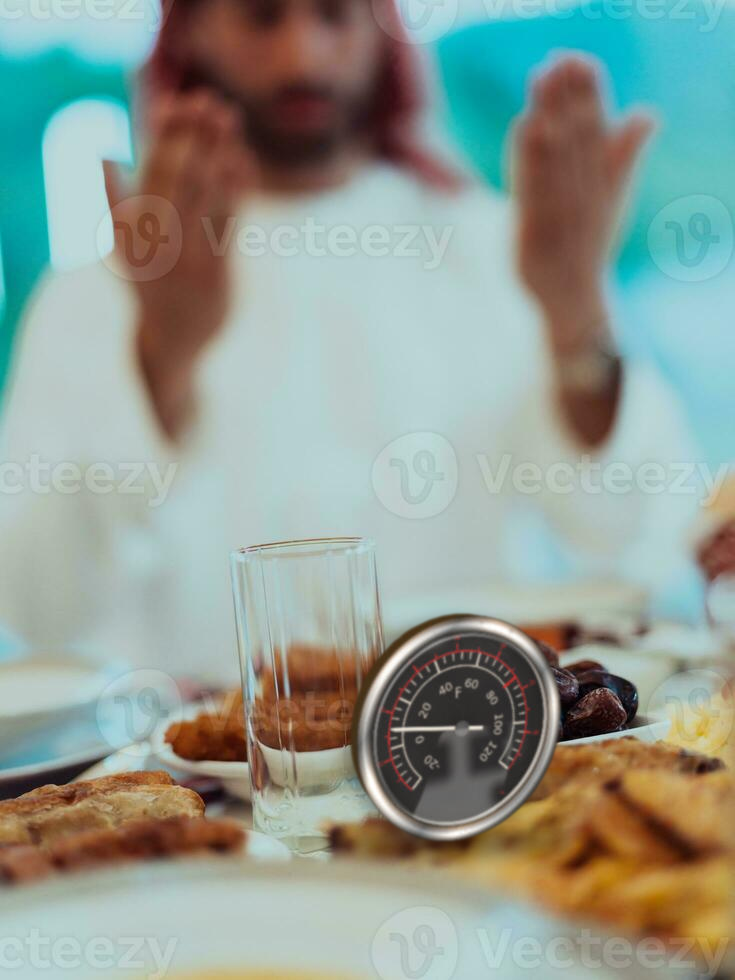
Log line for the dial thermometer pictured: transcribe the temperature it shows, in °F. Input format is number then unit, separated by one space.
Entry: 8 °F
